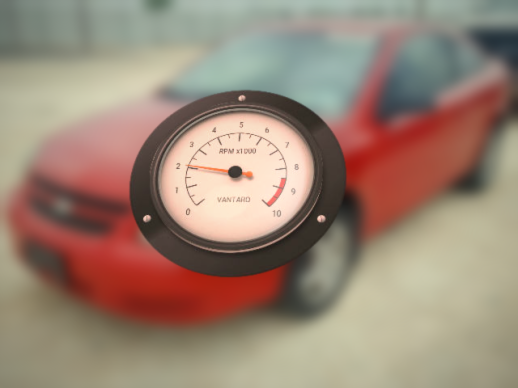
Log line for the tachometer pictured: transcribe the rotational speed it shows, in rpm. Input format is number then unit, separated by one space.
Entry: 2000 rpm
